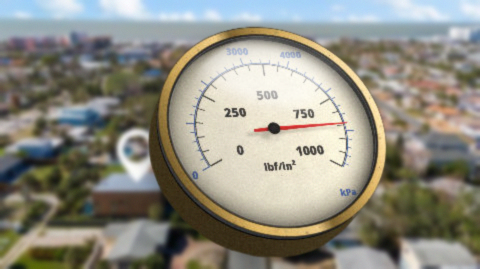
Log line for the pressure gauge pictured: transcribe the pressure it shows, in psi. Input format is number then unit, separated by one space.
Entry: 850 psi
